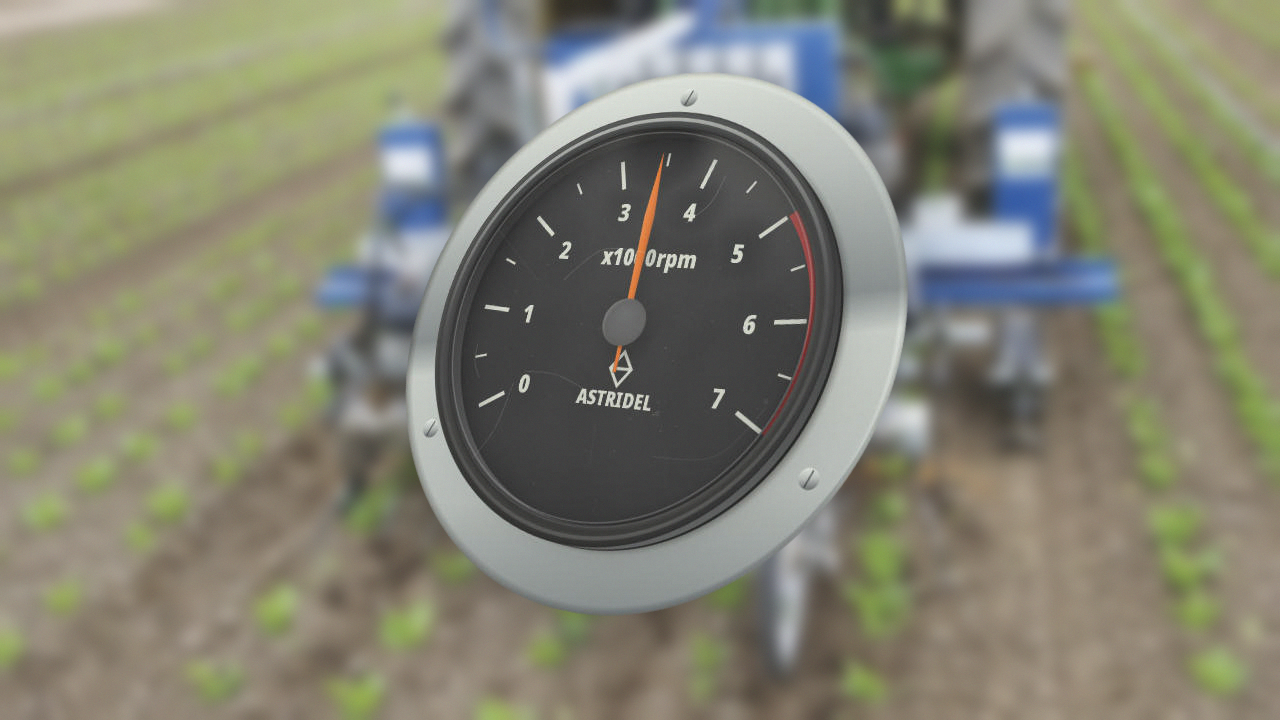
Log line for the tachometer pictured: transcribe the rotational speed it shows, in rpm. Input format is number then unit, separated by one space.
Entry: 3500 rpm
